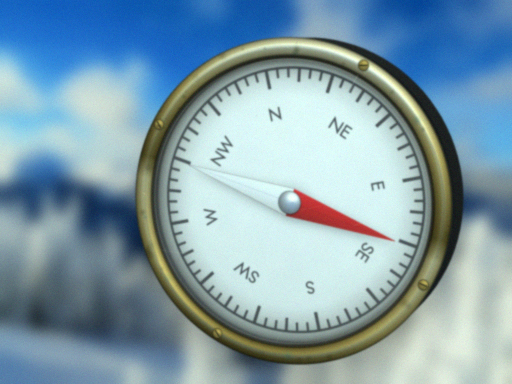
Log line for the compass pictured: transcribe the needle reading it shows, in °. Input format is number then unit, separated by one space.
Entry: 120 °
